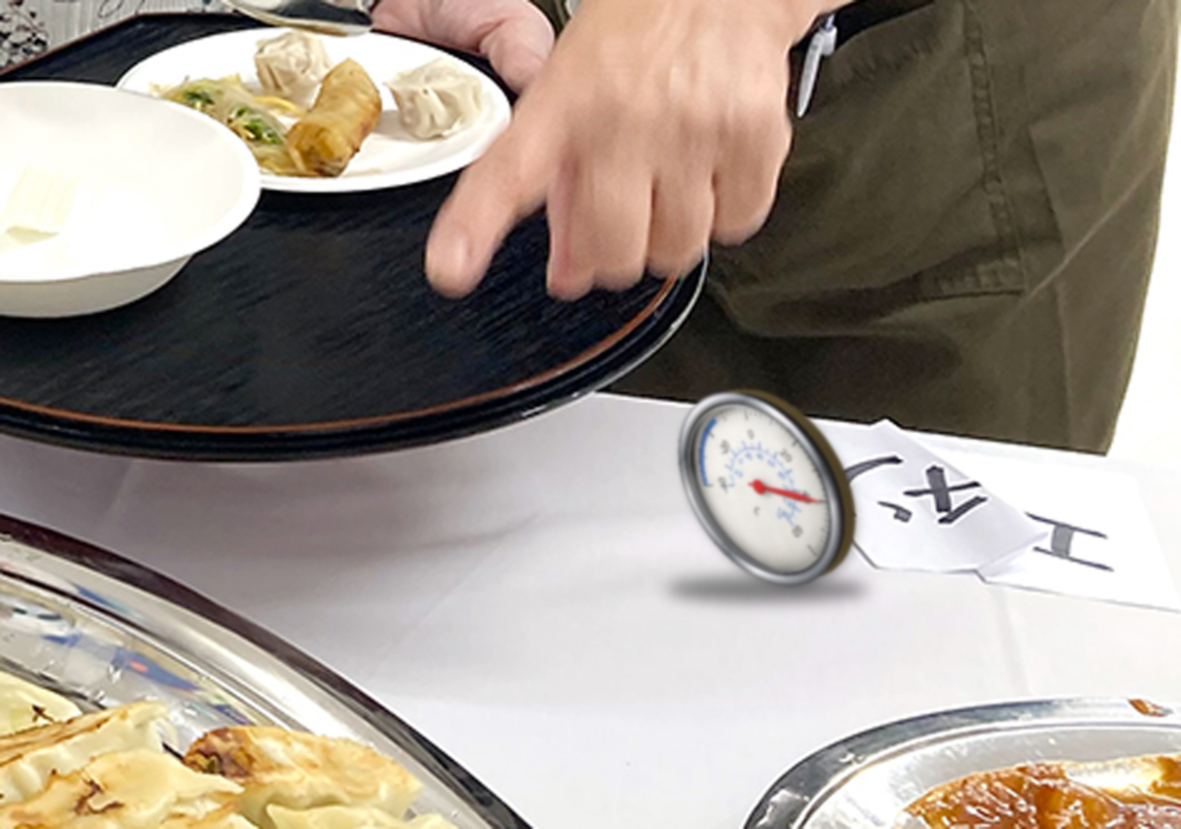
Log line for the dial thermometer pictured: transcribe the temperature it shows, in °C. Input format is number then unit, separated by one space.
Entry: 40 °C
